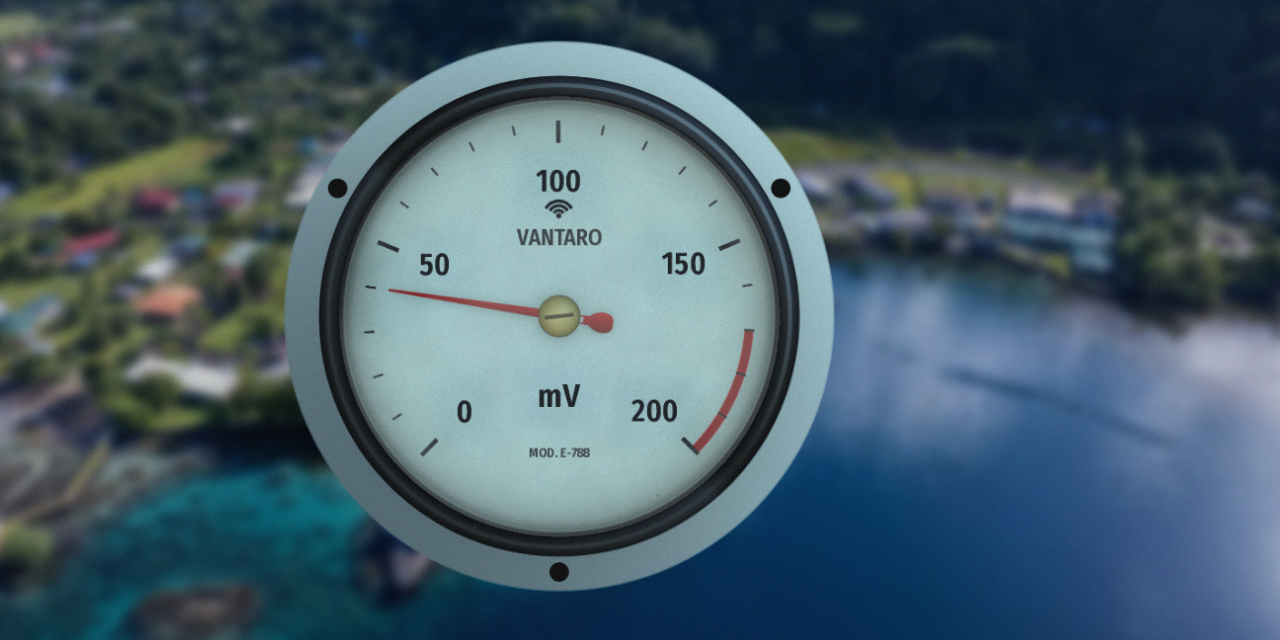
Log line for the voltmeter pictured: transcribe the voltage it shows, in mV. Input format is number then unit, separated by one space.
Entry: 40 mV
